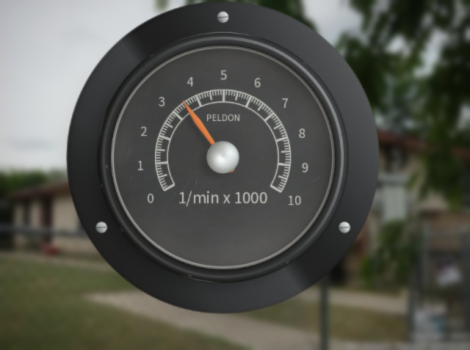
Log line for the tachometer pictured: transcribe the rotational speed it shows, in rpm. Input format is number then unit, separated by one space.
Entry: 3500 rpm
